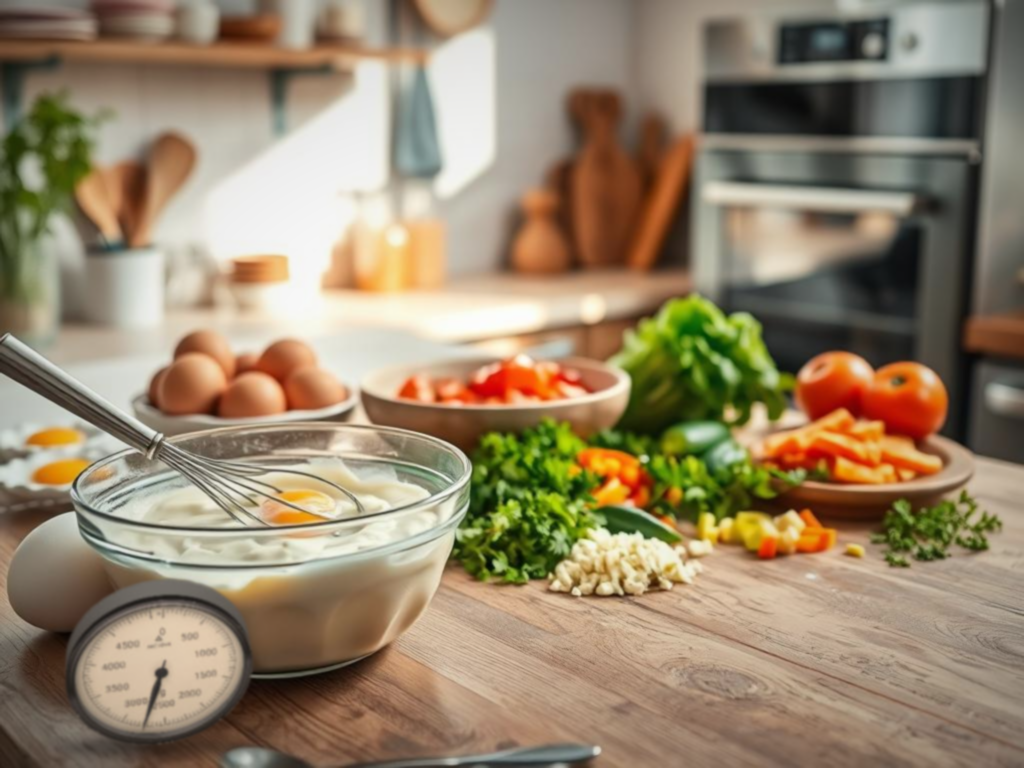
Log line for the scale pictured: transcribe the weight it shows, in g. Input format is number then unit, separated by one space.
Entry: 2750 g
